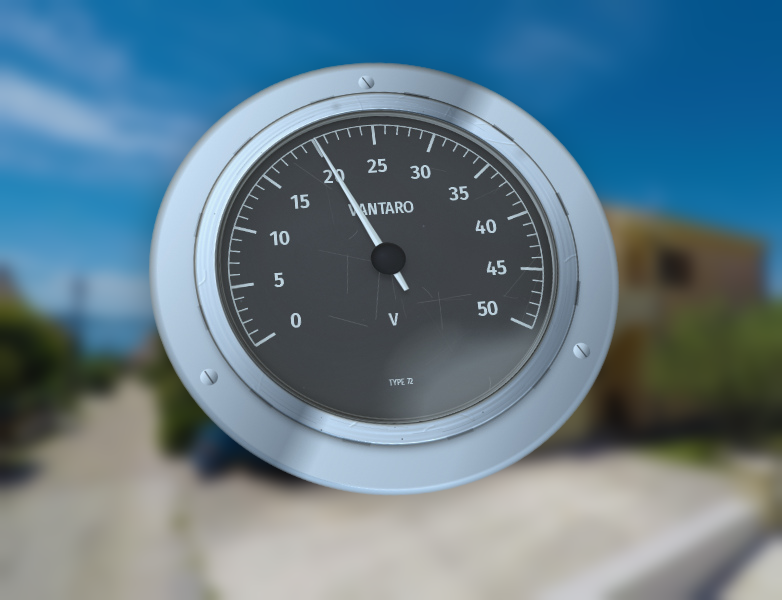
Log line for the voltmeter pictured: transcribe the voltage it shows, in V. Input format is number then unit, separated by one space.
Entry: 20 V
